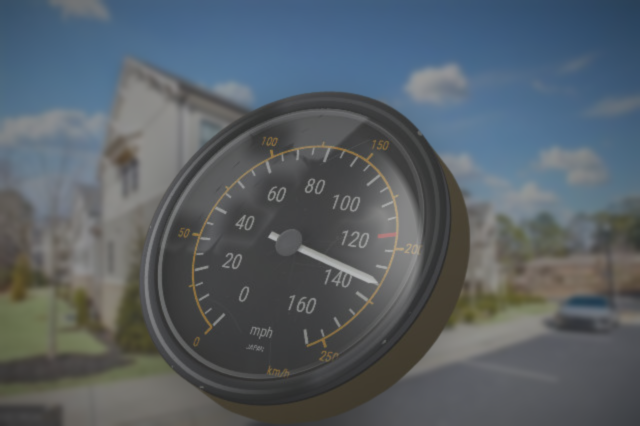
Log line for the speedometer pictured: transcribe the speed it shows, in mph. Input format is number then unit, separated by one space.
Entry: 135 mph
